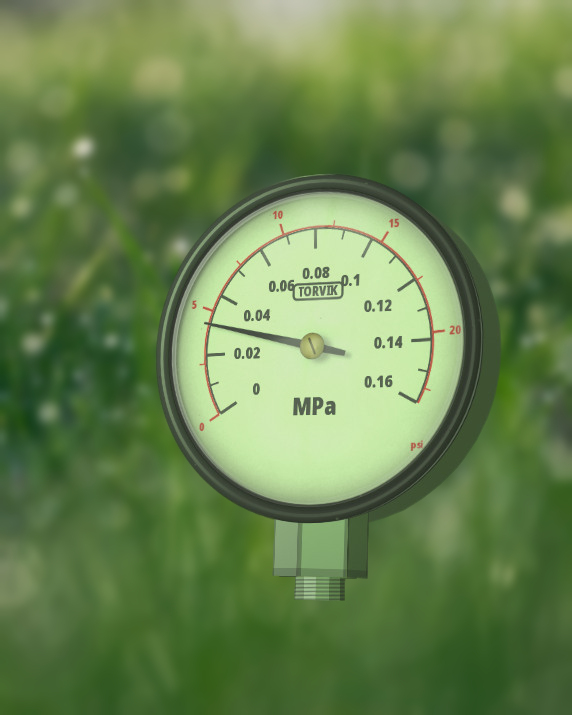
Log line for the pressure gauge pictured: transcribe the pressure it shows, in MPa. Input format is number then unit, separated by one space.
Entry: 0.03 MPa
